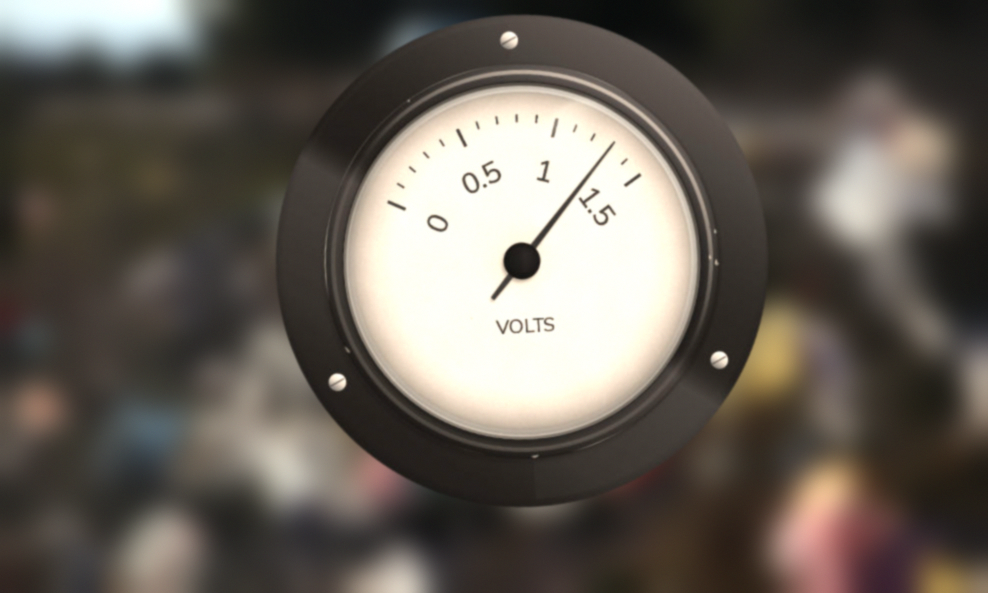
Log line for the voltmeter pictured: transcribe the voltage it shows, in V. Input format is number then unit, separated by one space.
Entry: 1.3 V
